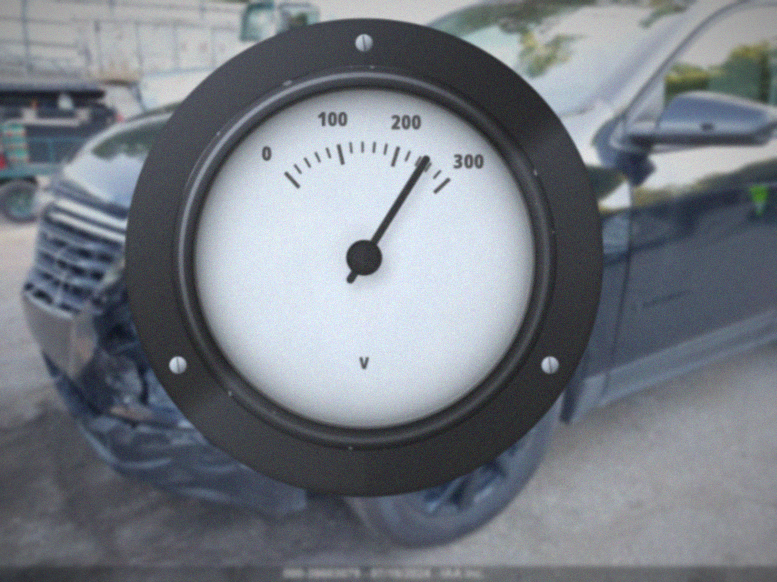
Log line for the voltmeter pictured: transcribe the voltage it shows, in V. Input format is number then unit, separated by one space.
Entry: 250 V
